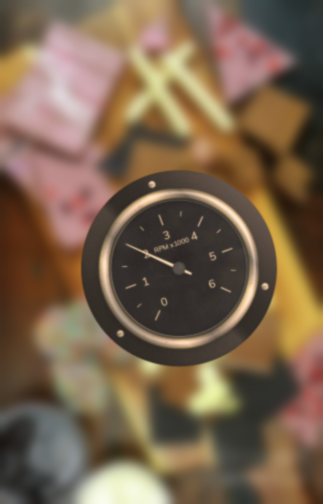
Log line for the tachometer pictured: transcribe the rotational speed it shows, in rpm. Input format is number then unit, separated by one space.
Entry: 2000 rpm
